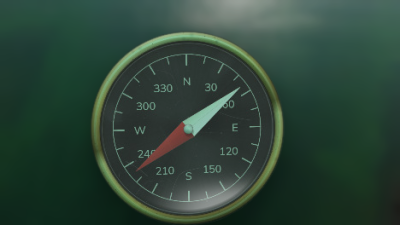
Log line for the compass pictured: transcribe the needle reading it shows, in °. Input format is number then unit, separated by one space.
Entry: 232.5 °
